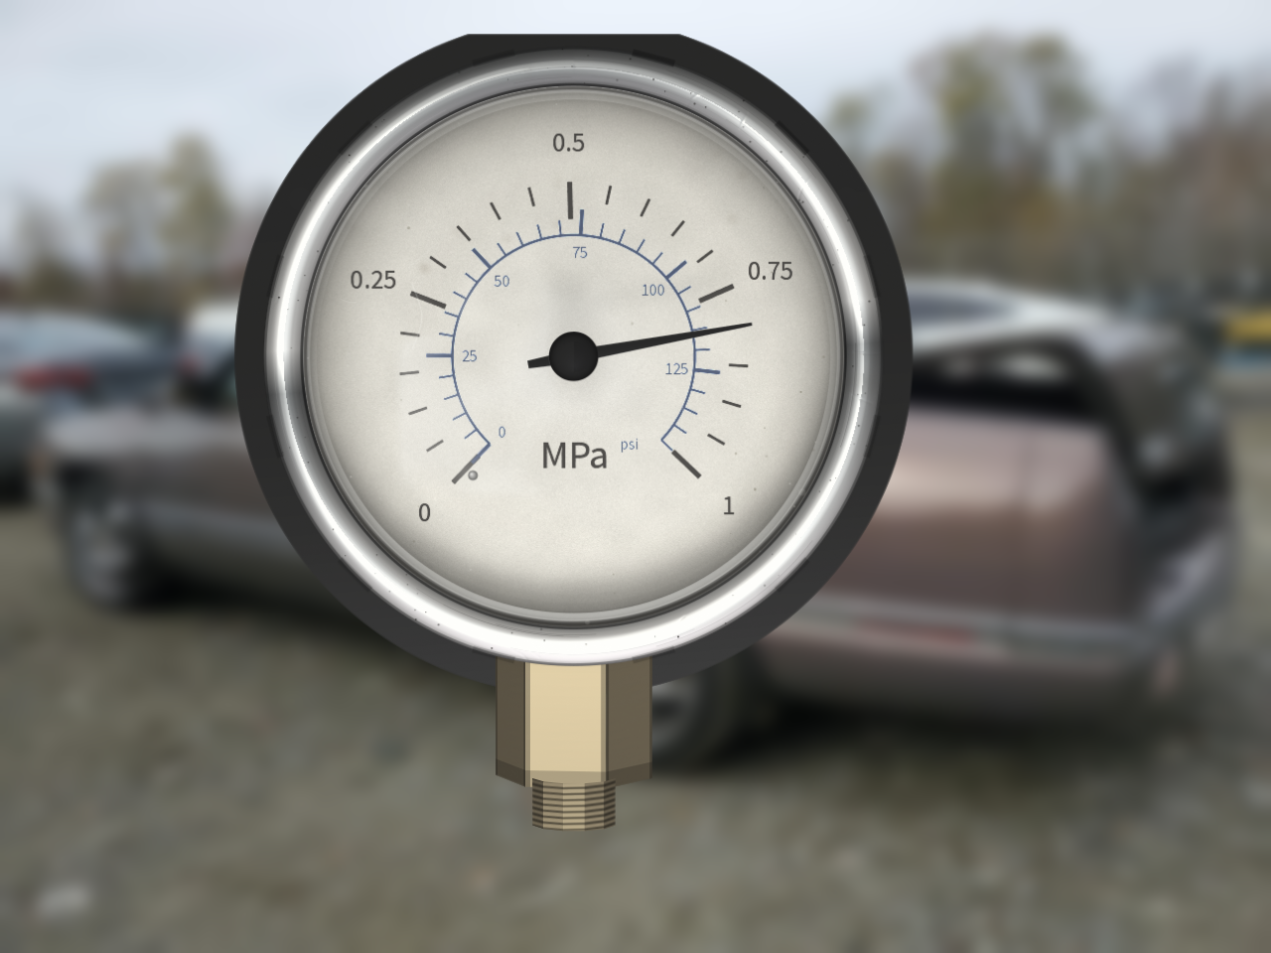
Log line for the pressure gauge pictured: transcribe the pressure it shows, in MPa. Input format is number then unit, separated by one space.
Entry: 0.8 MPa
